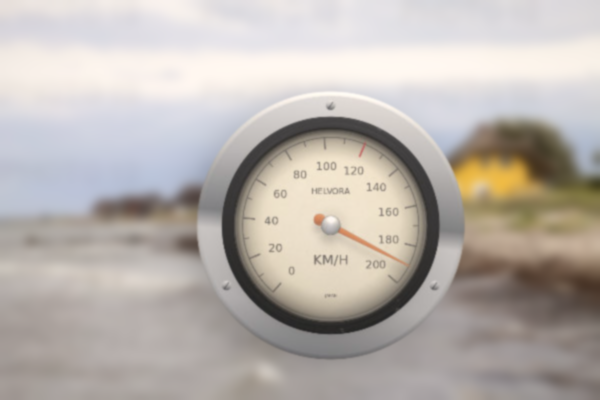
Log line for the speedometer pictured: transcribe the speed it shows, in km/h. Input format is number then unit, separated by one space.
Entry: 190 km/h
